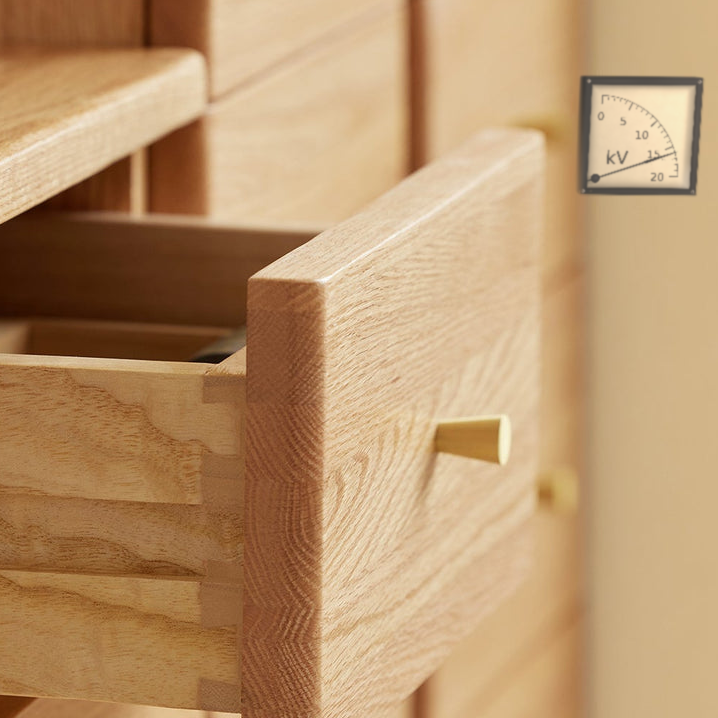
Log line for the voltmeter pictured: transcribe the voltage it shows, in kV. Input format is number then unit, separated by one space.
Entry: 16 kV
